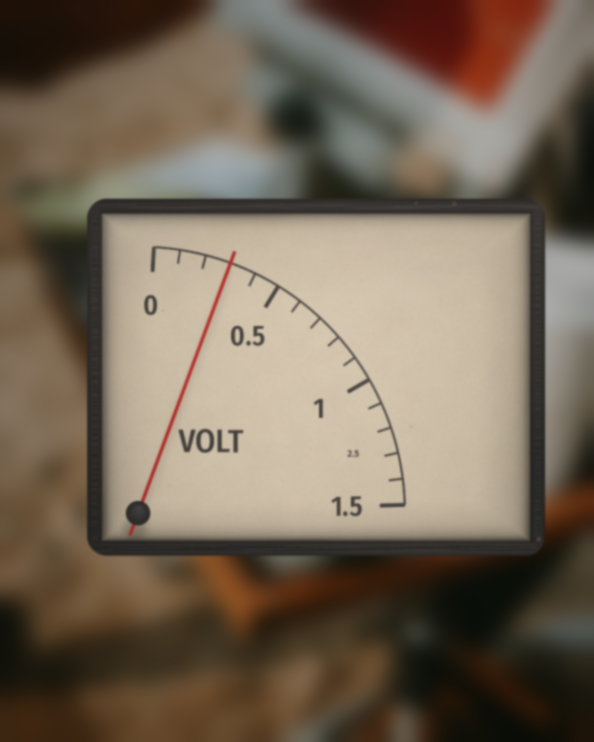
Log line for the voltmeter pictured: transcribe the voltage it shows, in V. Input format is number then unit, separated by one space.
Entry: 0.3 V
